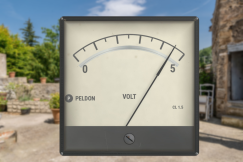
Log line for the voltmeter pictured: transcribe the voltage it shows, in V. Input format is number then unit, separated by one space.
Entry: 4.5 V
